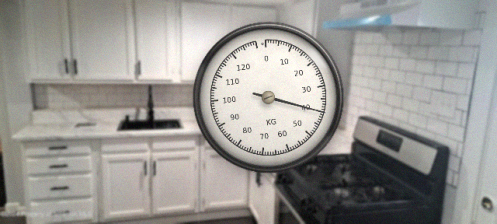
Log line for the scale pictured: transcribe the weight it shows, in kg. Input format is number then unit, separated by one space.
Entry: 40 kg
